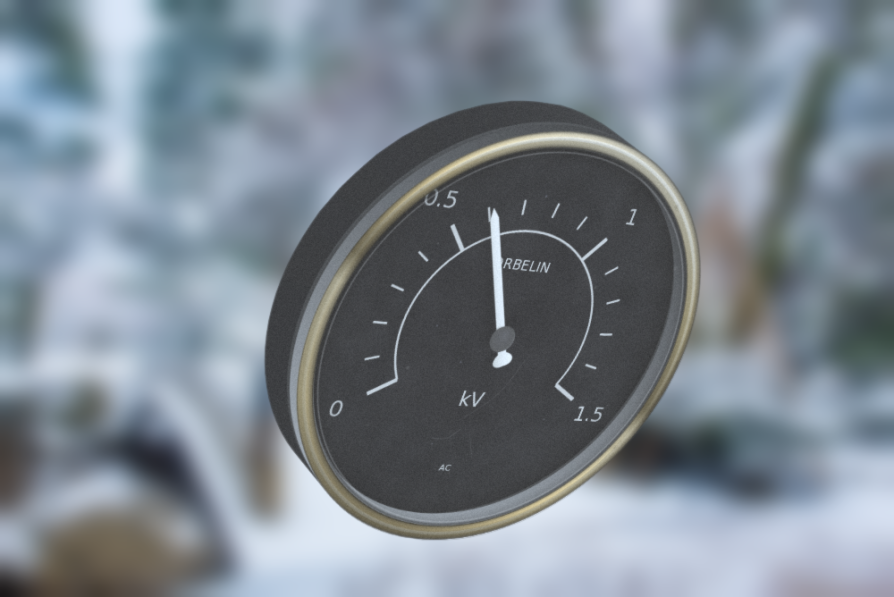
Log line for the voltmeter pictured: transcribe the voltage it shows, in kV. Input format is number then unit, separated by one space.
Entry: 0.6 kV
